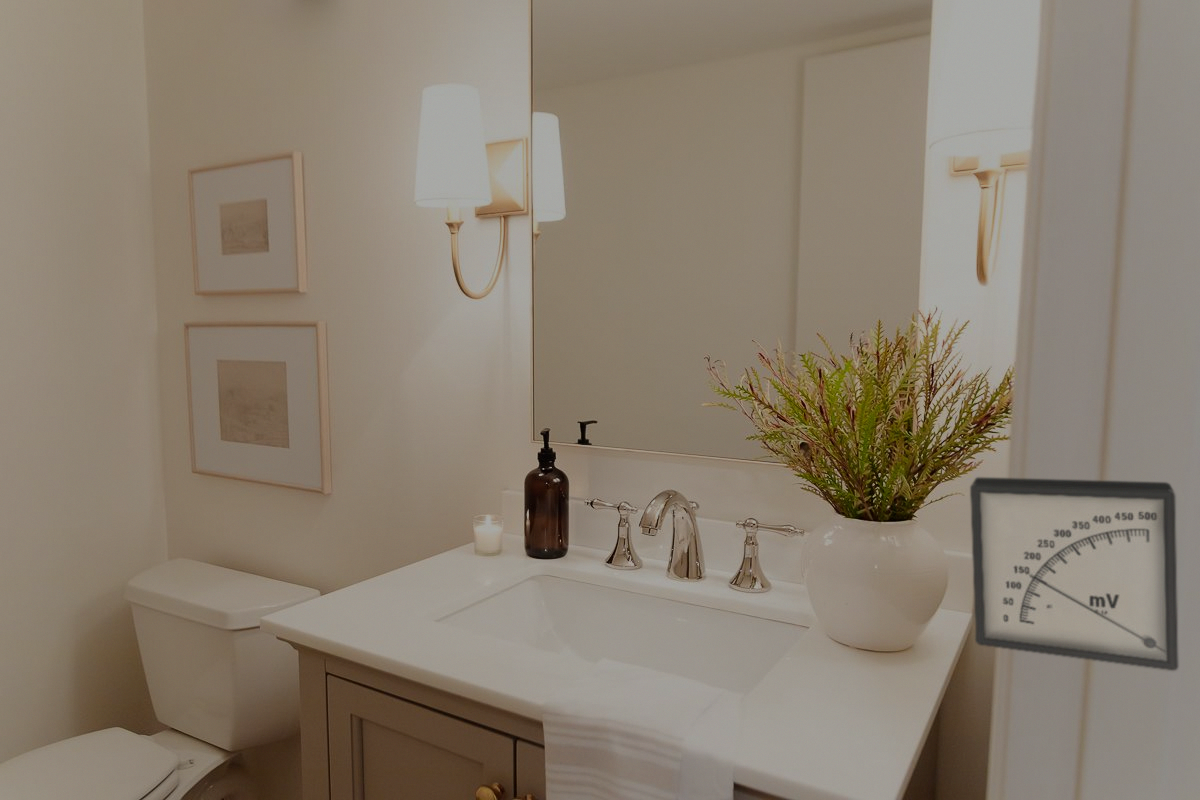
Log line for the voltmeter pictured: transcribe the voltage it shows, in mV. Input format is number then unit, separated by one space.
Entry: 150 mV
